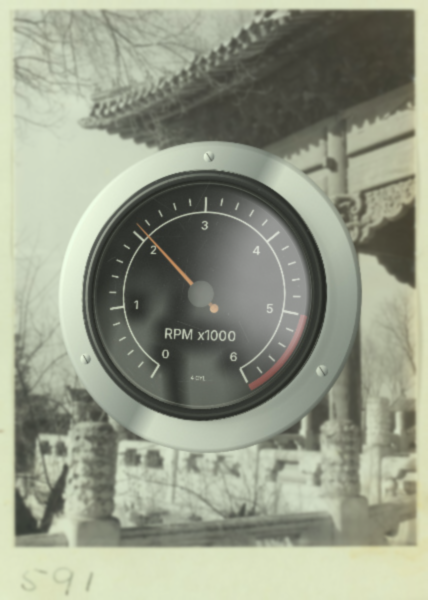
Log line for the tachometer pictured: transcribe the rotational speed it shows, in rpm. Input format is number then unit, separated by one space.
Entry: 2100 rpm
